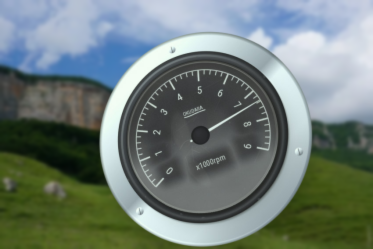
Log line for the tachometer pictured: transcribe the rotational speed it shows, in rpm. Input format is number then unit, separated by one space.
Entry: 7400 rpm
